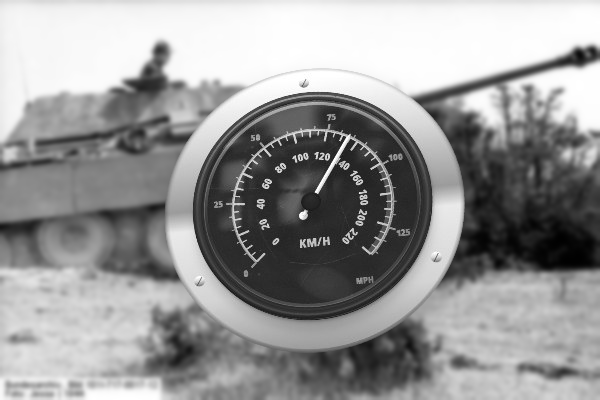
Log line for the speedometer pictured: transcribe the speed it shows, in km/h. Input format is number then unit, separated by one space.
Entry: 135 km/h
